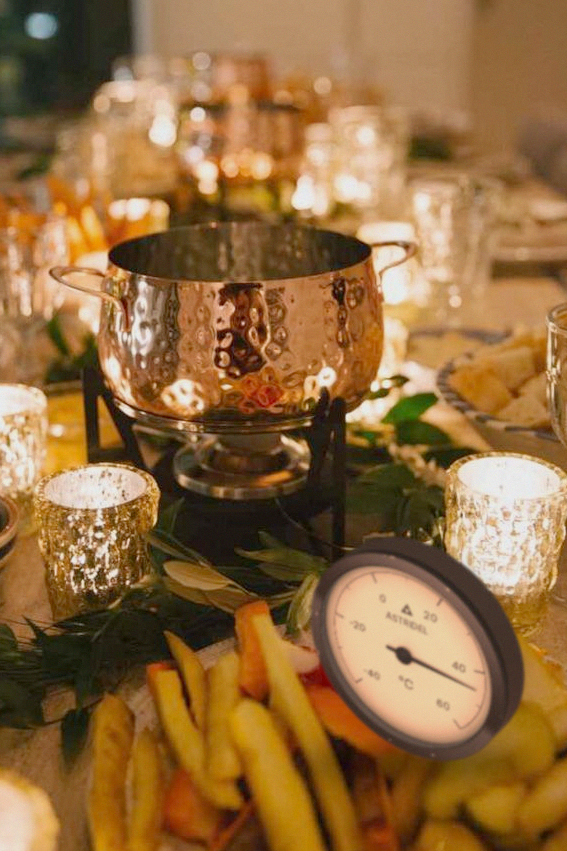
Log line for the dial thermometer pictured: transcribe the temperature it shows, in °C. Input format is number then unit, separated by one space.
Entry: 45 °C
